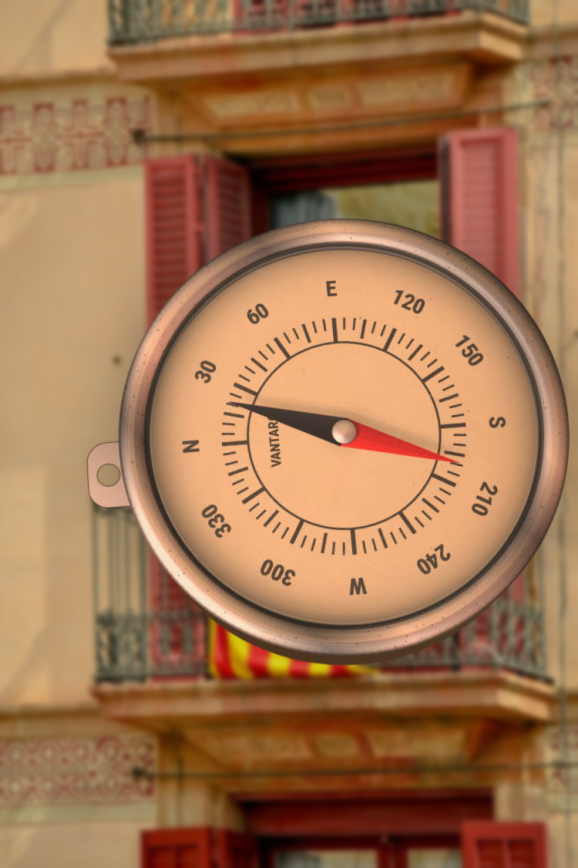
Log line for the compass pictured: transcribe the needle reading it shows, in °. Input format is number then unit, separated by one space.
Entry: 200 °
